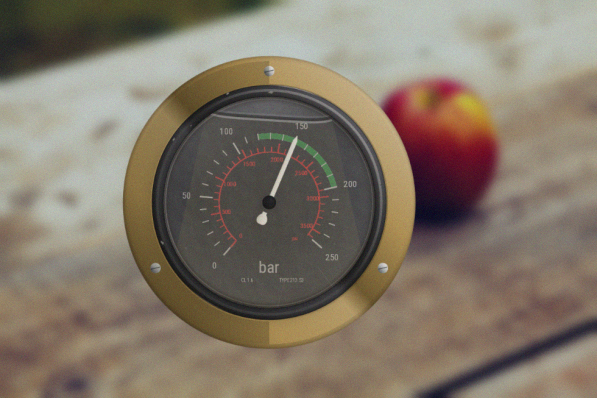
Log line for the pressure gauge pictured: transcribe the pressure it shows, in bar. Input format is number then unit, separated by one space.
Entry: 150 bar
